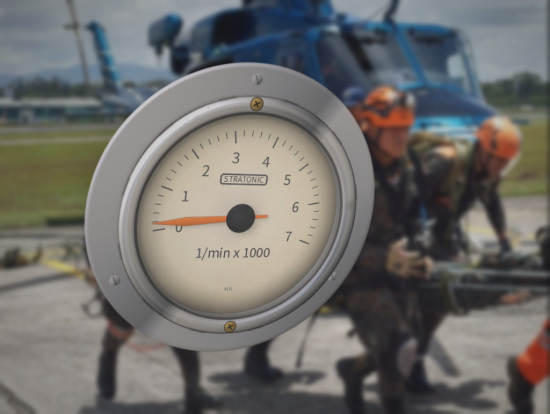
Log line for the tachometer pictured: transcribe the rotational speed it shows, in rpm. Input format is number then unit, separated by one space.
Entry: 200 rpm
